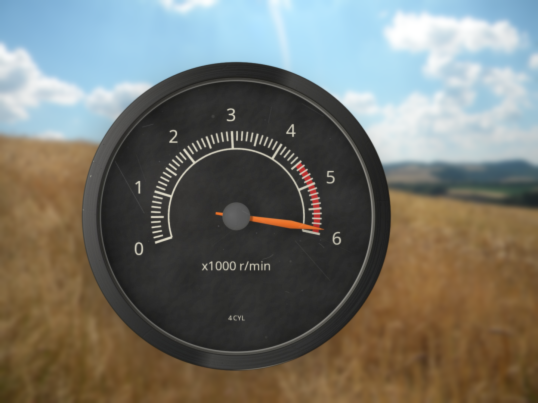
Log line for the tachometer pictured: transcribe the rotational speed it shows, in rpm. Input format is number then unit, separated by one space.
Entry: 5900 rpm
